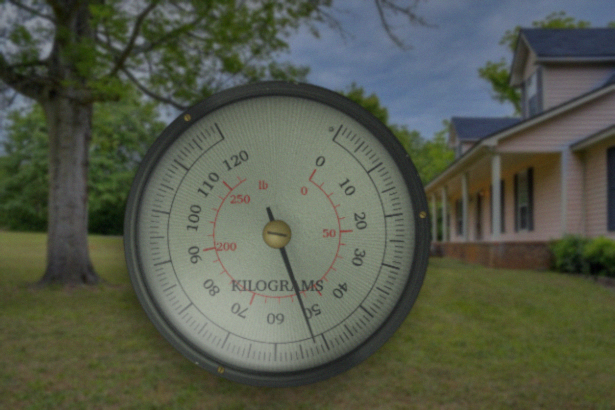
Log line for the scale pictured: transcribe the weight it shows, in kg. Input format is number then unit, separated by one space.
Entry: 52 kg
